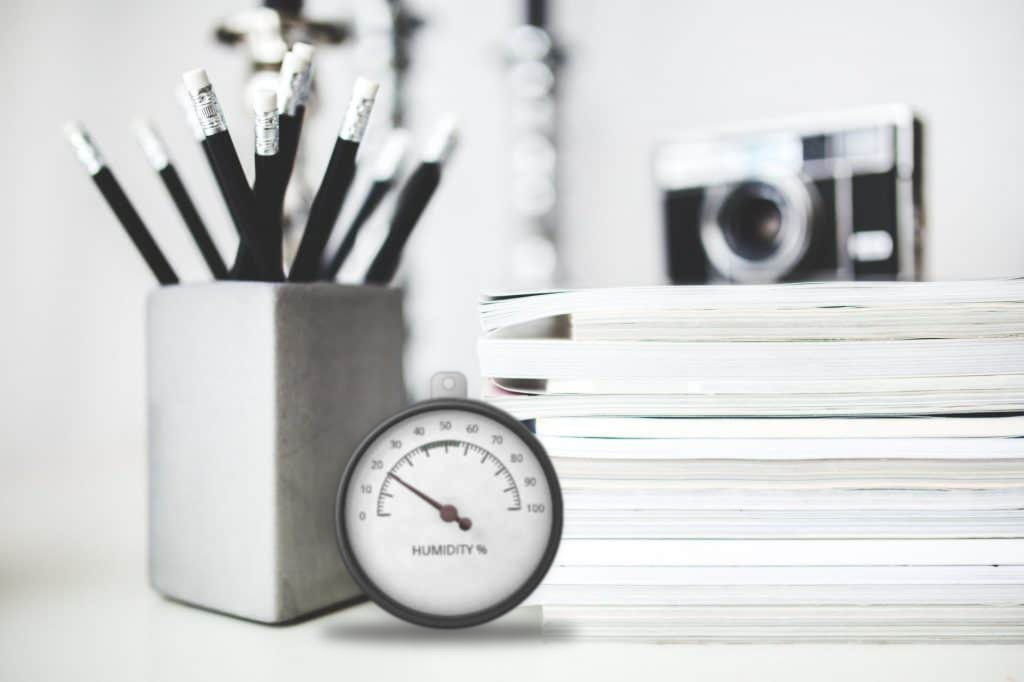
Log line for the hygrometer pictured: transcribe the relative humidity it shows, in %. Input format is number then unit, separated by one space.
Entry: 20 %
